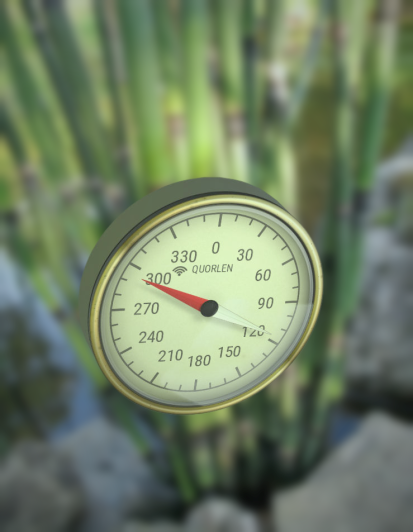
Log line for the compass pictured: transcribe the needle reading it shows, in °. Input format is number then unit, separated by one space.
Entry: 295 °
